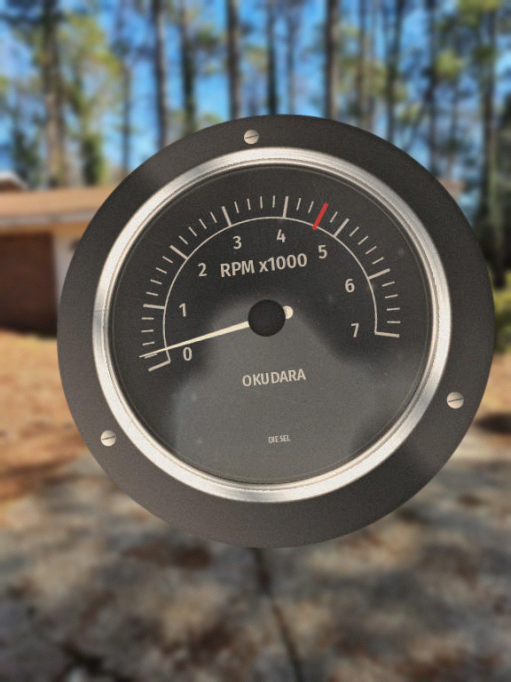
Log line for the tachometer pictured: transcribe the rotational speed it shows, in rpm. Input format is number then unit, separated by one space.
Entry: 200 rpm
